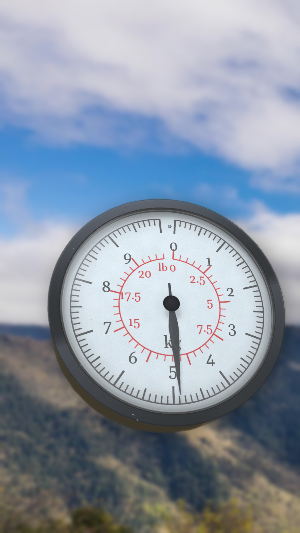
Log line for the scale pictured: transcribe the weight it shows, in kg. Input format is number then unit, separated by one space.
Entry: 4.9 kg
